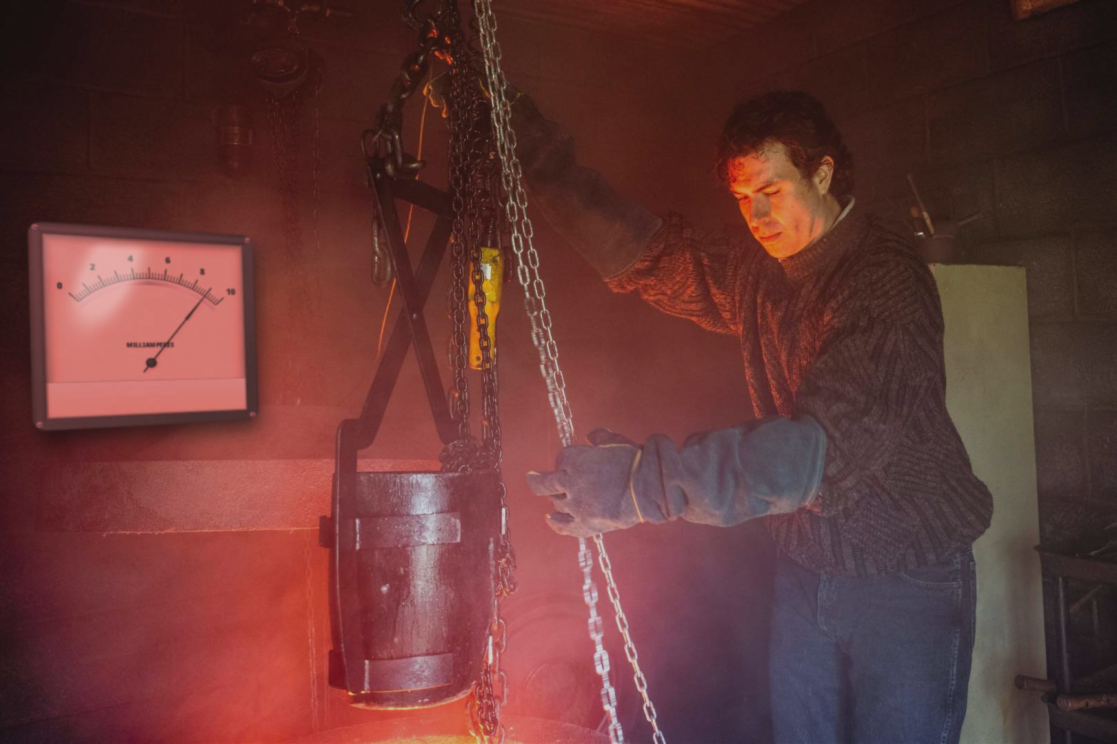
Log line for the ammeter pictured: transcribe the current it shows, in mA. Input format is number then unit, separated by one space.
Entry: 9 mA
